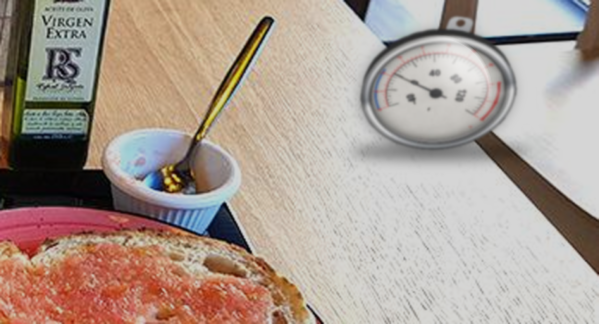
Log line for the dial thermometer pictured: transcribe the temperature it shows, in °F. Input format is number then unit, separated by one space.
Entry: 0 °F
